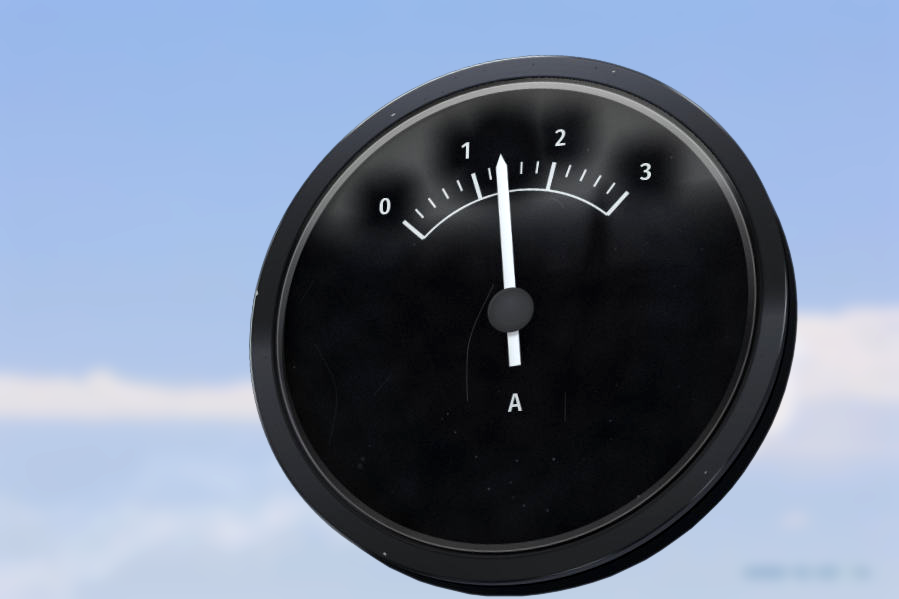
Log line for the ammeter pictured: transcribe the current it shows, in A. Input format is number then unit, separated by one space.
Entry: 1.4 A
